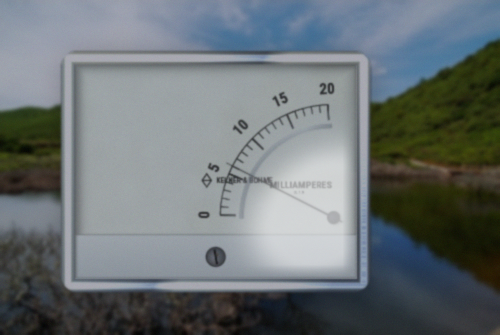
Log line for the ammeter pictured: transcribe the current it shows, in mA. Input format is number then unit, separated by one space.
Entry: 6 mA
